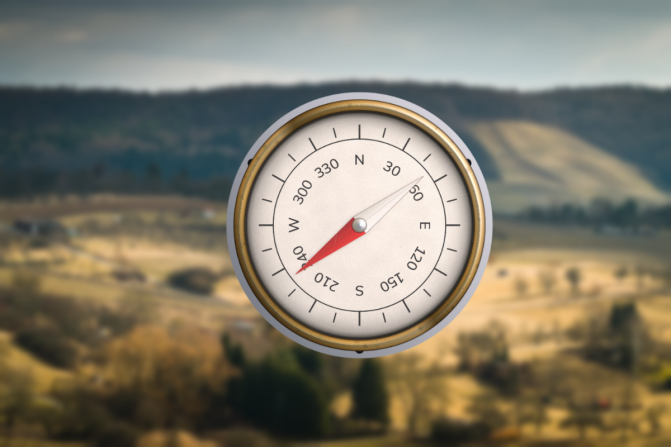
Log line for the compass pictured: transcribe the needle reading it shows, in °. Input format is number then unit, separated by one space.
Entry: 232.5 °
